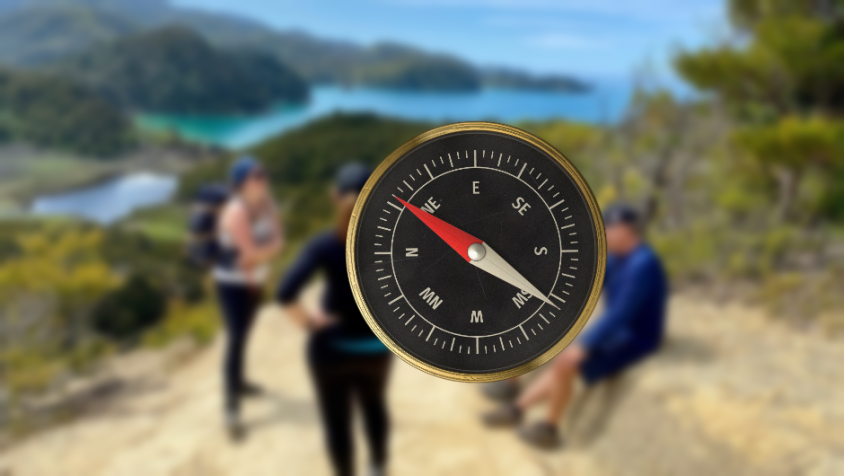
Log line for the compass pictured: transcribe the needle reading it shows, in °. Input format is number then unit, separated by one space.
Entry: 35 °
